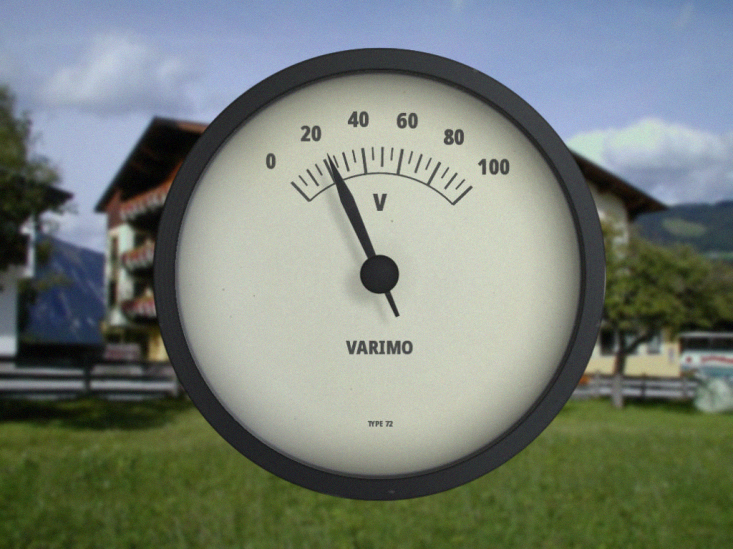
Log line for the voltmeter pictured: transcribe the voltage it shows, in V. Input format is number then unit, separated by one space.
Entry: 22.5 V
